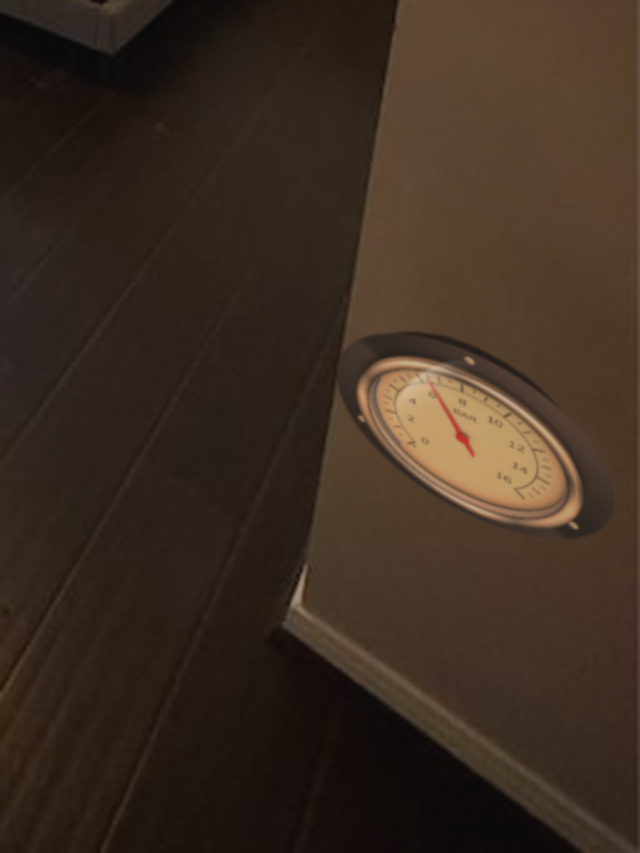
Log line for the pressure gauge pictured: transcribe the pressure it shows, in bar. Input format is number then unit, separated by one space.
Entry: 6.5 bar
